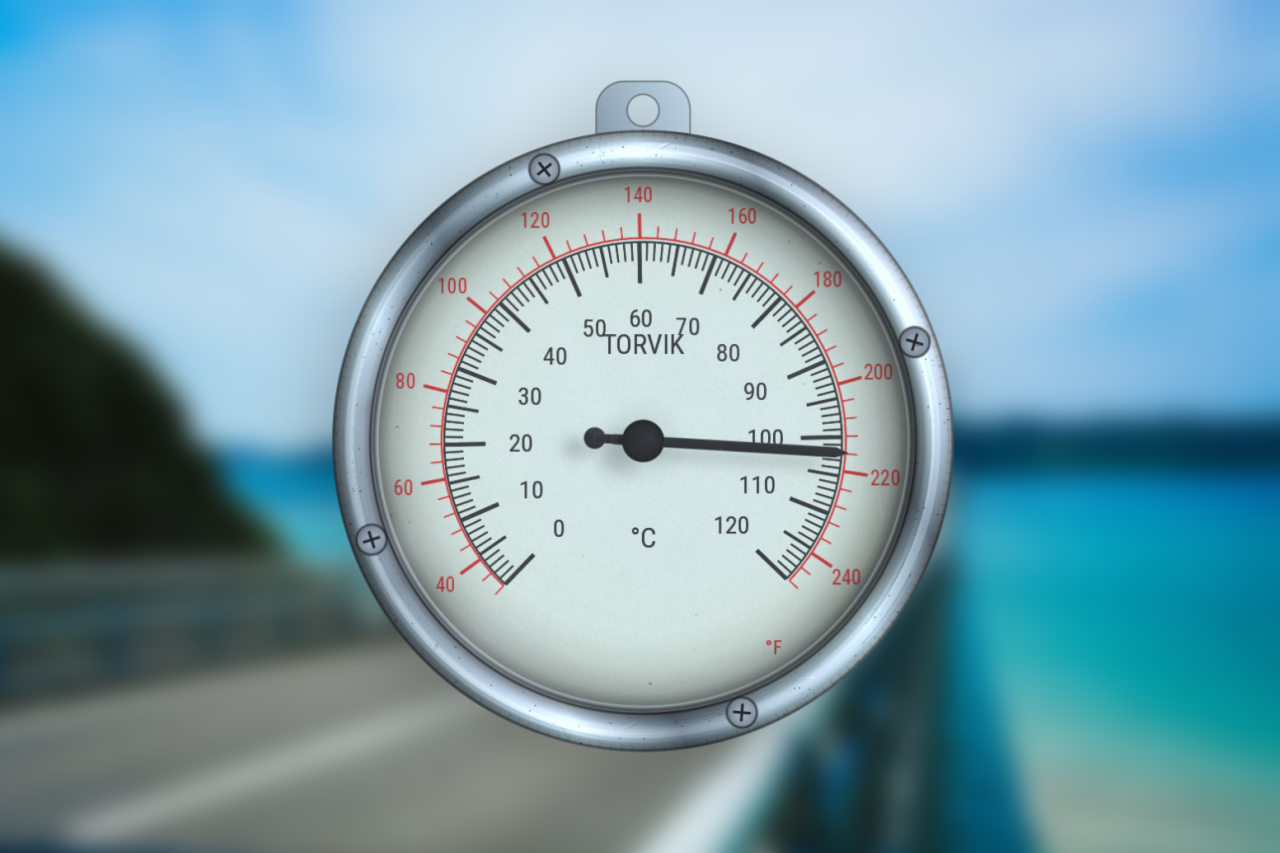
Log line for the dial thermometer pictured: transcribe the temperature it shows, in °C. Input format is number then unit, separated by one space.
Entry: 102 °C
